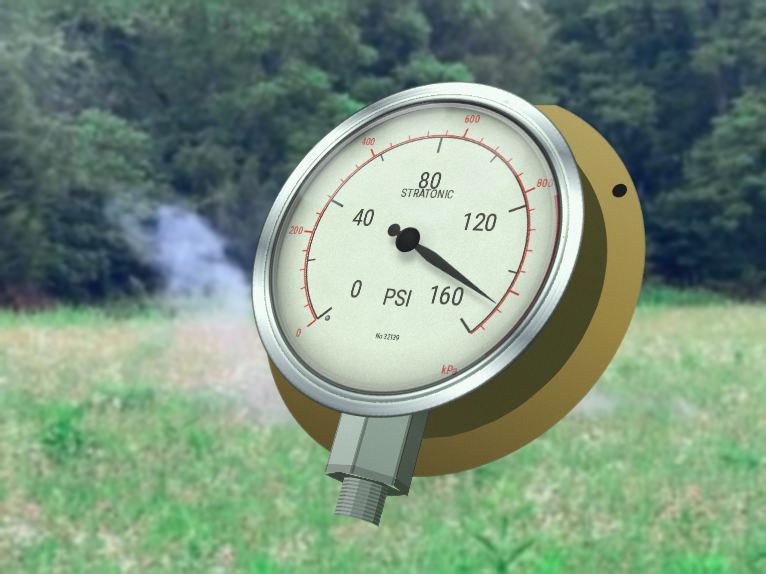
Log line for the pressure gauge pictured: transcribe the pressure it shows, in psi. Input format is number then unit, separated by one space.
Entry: 150 psi
